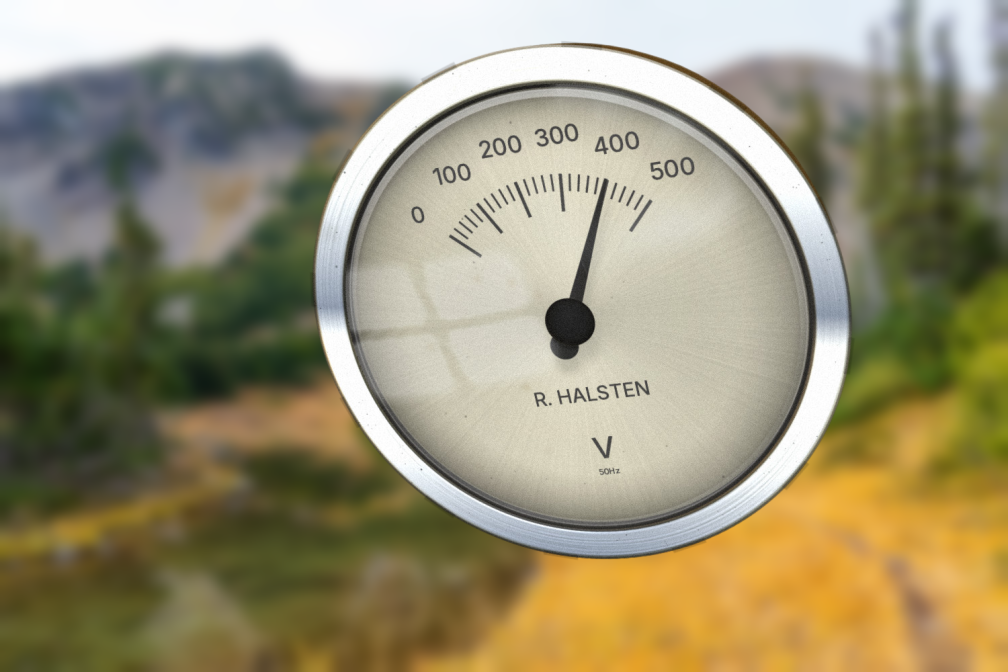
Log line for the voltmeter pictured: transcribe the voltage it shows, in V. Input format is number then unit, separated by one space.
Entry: 400 V
